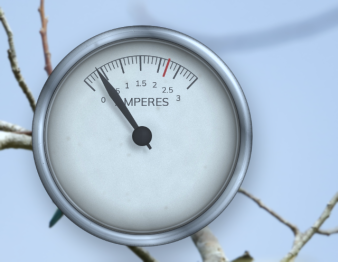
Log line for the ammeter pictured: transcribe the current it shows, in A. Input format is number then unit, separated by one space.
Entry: 0.4 A
